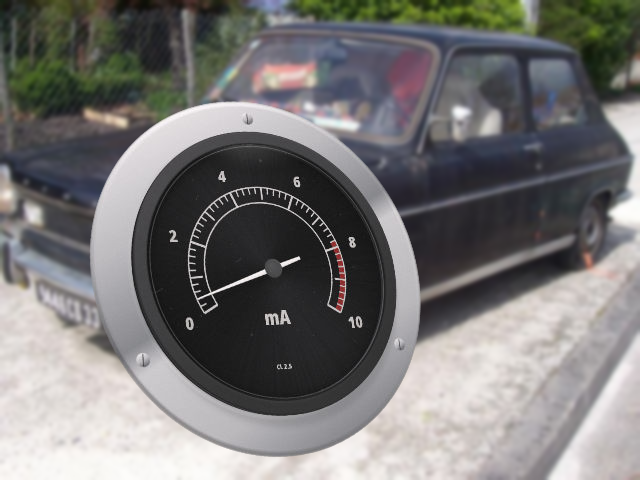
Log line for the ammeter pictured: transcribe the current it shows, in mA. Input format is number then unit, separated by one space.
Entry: 0.4 mA
